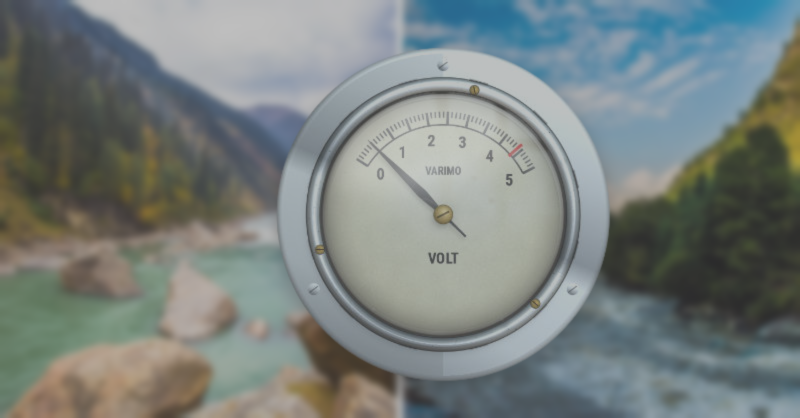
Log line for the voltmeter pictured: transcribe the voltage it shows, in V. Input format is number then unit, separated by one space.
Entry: 0.5 V
